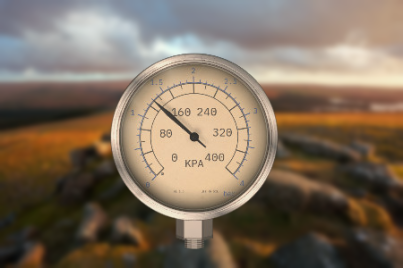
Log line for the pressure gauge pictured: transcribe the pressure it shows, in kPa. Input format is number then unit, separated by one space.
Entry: 130 kPa
